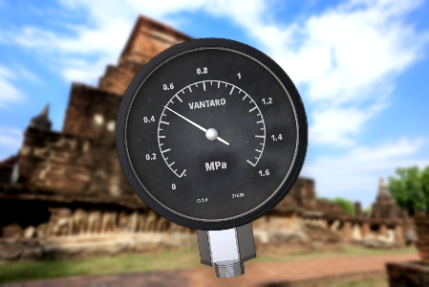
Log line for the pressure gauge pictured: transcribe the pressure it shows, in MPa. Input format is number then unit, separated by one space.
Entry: 0.5 MPa
